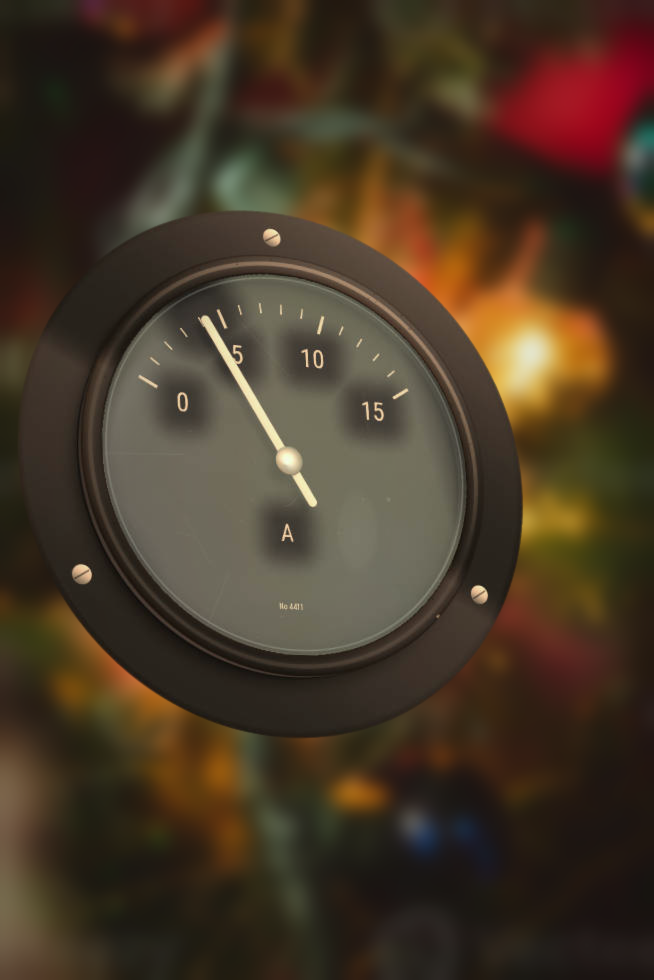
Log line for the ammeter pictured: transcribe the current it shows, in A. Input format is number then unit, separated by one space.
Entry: 4 A
